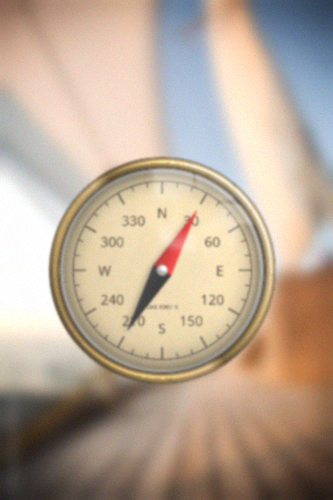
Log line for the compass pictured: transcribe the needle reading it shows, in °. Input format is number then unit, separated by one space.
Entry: 30 °
